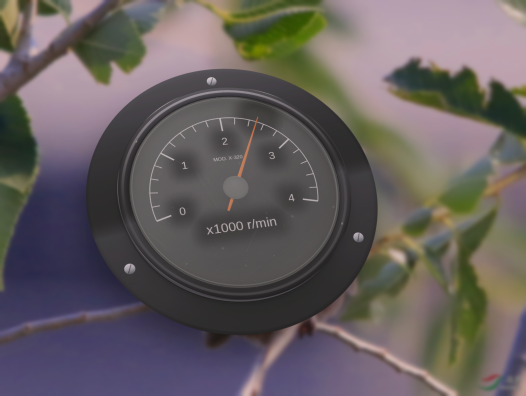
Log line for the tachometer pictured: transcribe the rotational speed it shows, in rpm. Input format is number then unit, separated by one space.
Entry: 2500 rpm
